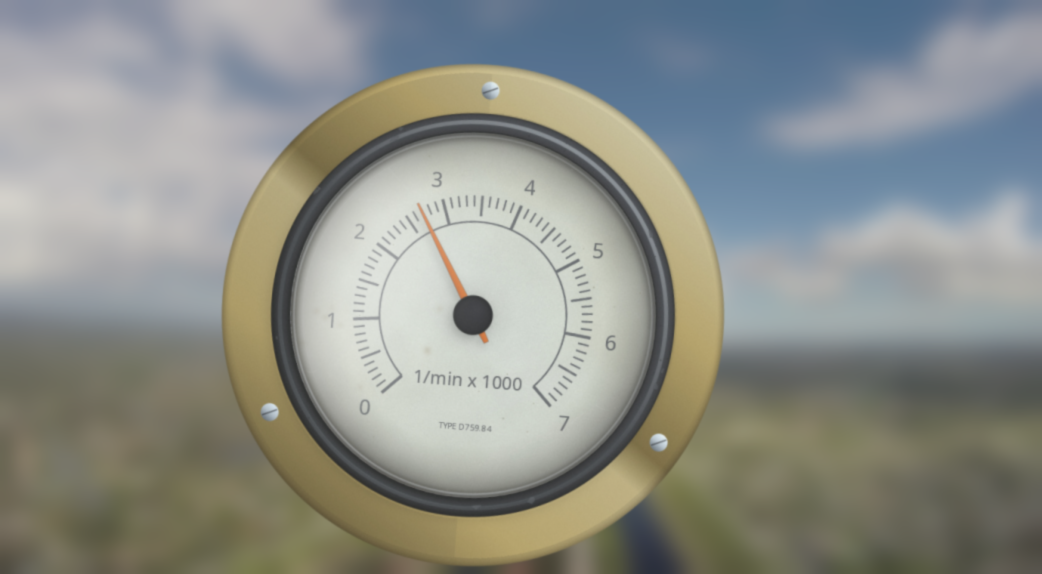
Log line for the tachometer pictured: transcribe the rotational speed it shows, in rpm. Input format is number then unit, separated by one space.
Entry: 2700 rpm
